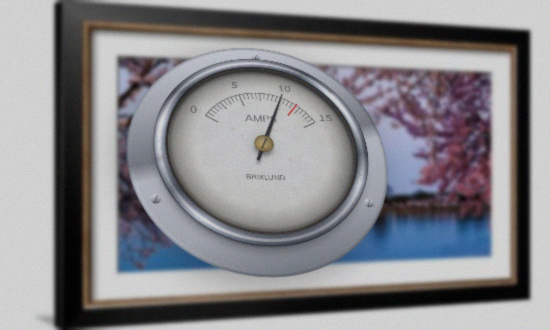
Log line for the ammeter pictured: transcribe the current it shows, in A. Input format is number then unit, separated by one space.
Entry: 10 A
